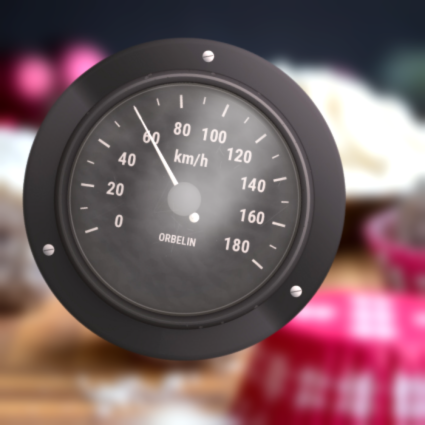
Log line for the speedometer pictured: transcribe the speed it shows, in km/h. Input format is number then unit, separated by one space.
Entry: 60 km/h
